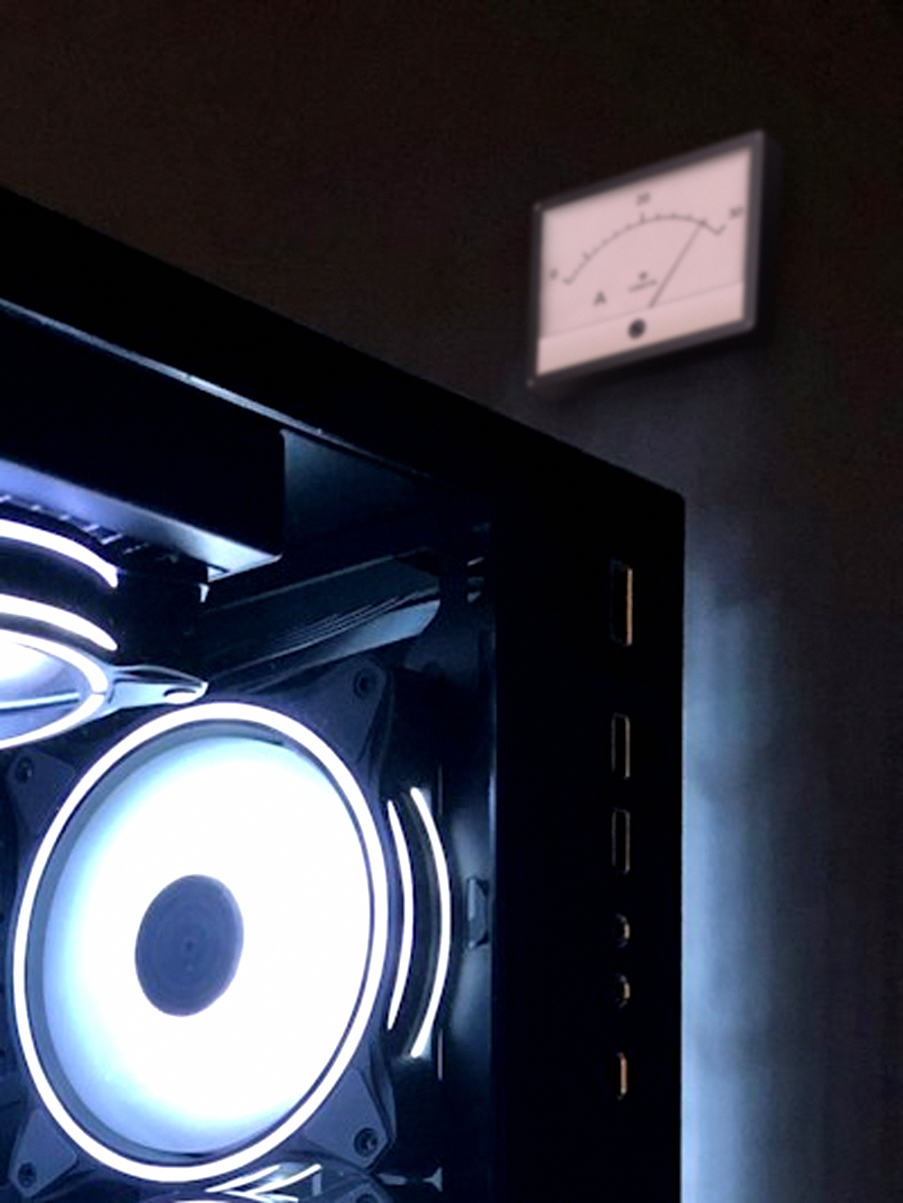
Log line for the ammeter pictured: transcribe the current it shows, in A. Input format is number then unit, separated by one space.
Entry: 28 A
